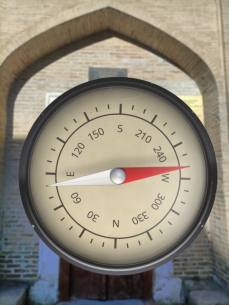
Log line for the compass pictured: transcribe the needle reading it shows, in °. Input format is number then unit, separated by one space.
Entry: 260 °
